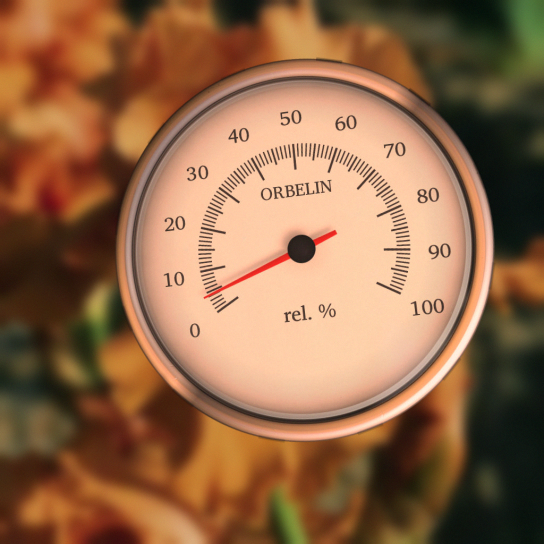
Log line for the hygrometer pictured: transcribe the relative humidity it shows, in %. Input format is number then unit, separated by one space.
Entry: 4 %
